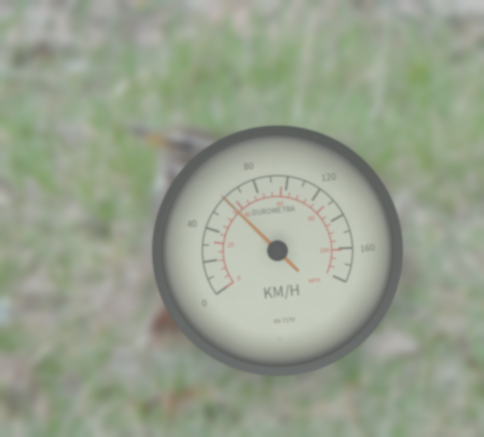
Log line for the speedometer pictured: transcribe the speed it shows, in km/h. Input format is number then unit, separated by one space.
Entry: 60 km/h
